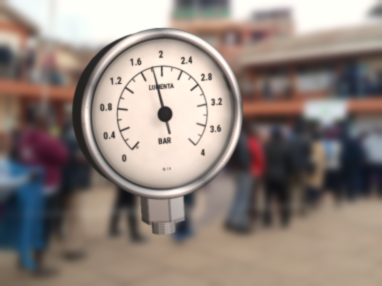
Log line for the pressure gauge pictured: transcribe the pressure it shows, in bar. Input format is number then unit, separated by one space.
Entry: 1.8 bar
